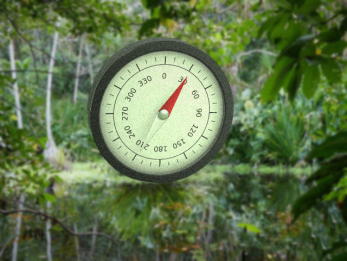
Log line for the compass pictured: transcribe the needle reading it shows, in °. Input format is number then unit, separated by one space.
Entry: 30 °
